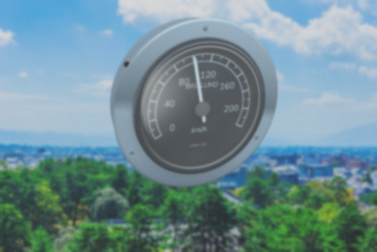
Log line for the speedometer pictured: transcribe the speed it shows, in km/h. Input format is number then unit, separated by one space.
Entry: 100 km/h
